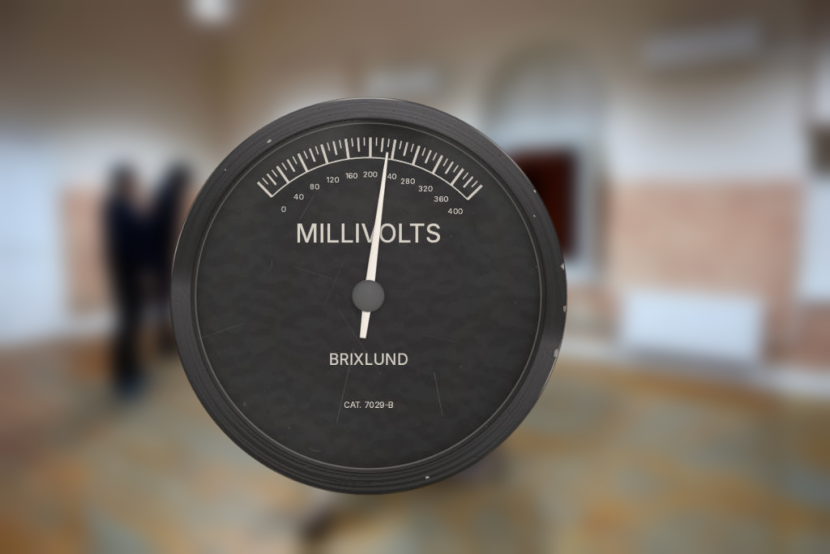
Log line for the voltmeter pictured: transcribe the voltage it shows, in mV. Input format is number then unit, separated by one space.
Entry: 230 mV
